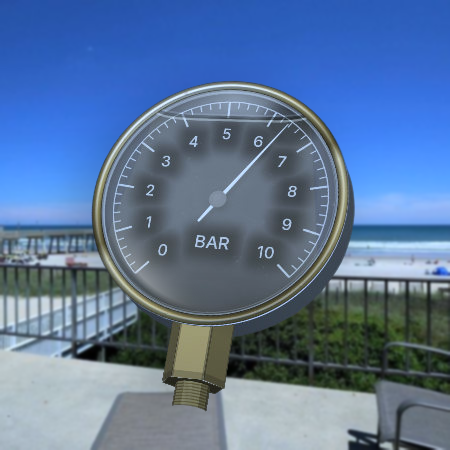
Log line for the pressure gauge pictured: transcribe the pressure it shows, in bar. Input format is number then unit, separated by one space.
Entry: 6.4 bar
